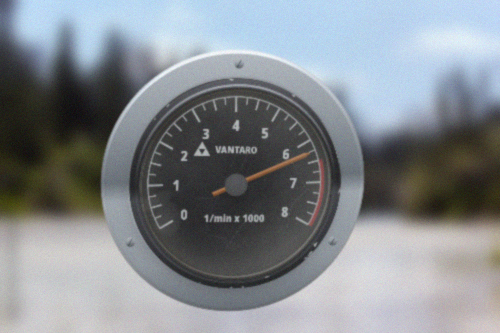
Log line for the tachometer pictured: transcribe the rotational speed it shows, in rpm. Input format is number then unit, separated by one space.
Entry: 6250 rpm
